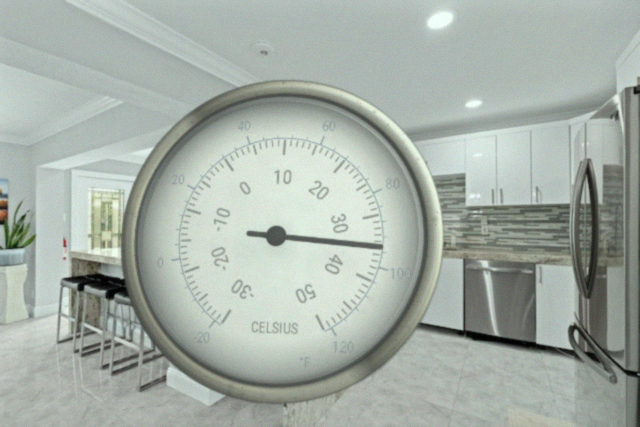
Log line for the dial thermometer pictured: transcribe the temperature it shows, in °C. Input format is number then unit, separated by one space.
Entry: 35 °C
